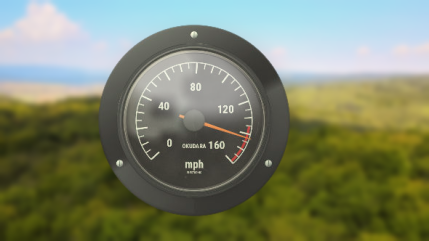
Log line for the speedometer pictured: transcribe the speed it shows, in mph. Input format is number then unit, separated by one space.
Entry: 142.5 mph
